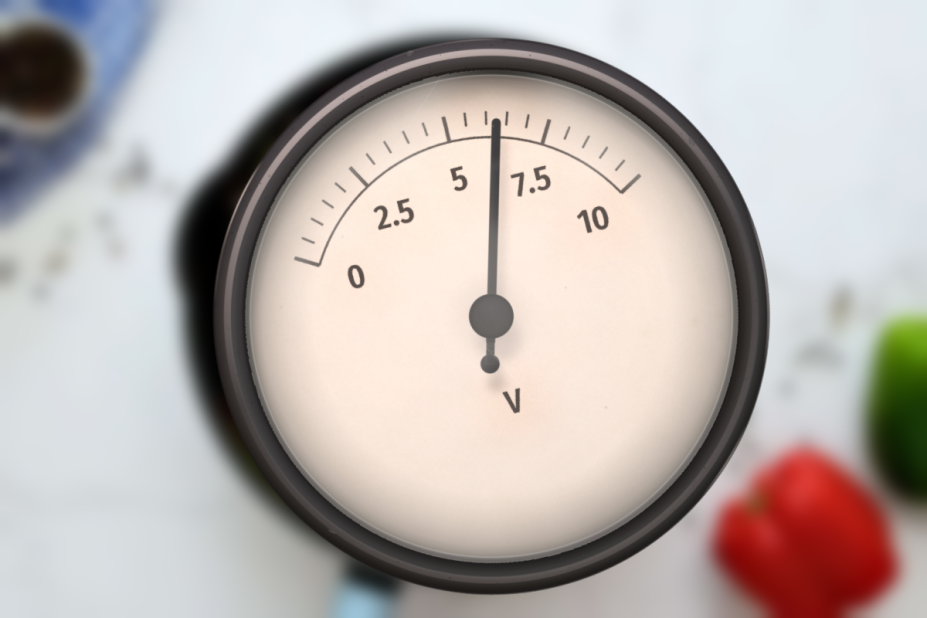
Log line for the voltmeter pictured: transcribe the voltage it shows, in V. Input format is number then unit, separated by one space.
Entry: 6.25 V
